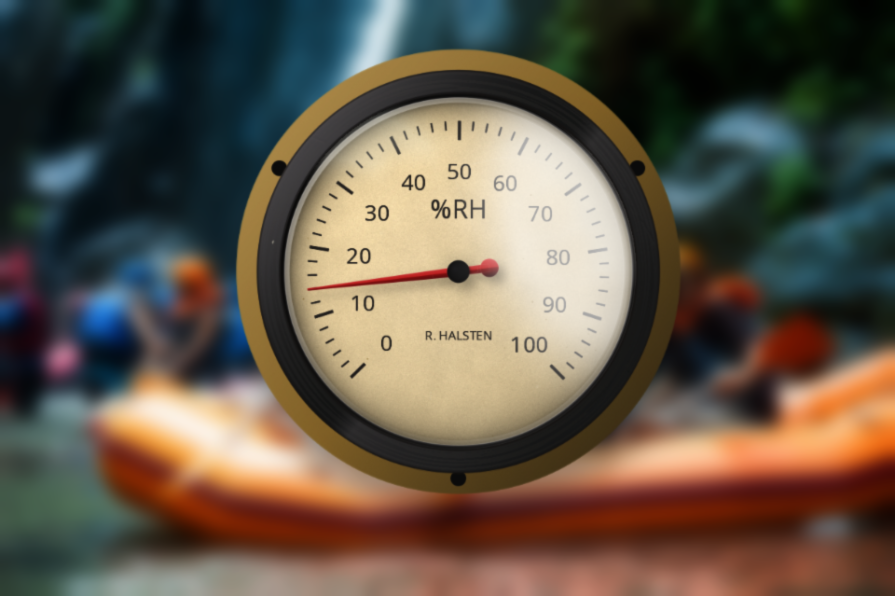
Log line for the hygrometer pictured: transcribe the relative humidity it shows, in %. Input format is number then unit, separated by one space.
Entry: 14 %
